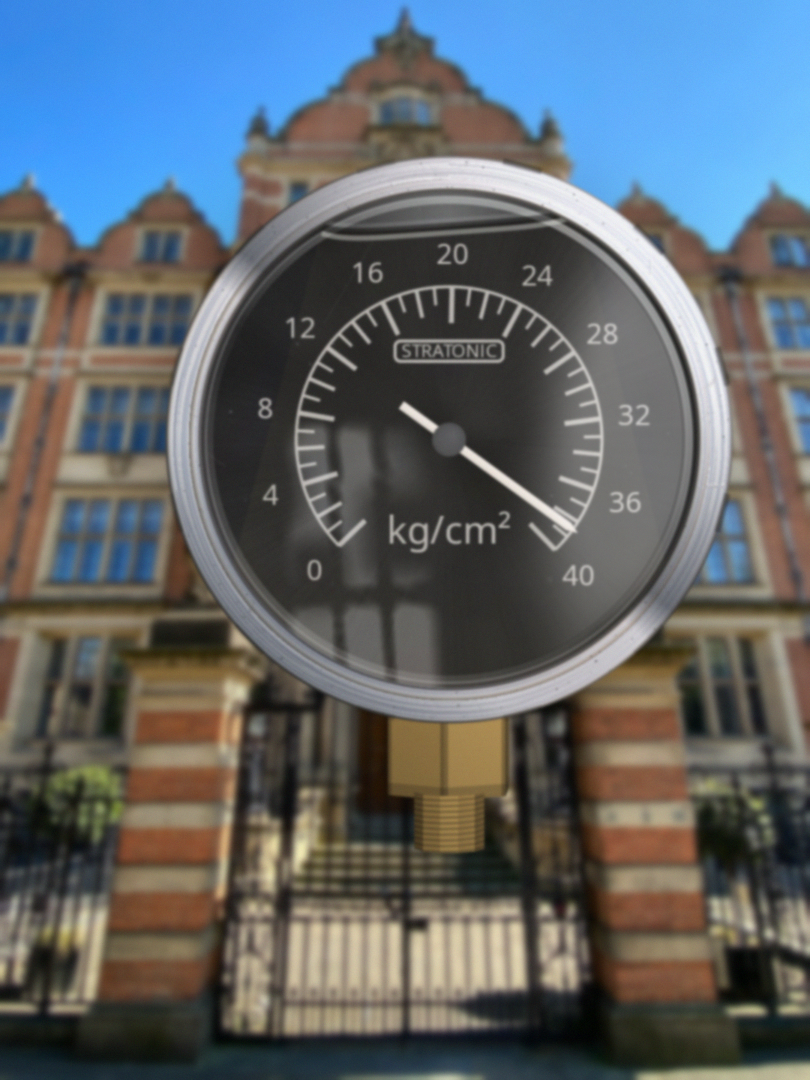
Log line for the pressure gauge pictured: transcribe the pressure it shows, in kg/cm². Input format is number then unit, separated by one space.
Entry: 38.5 kg/cm²
